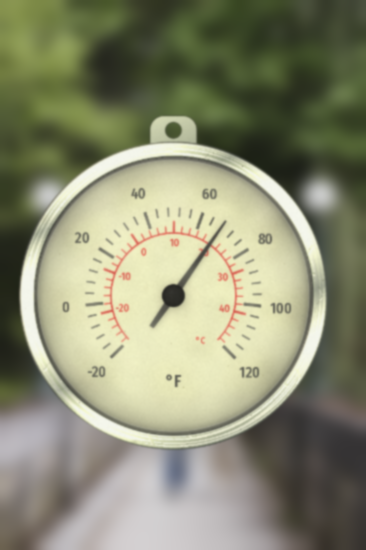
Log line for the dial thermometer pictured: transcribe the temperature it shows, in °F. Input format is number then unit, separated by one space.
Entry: 68 °F
